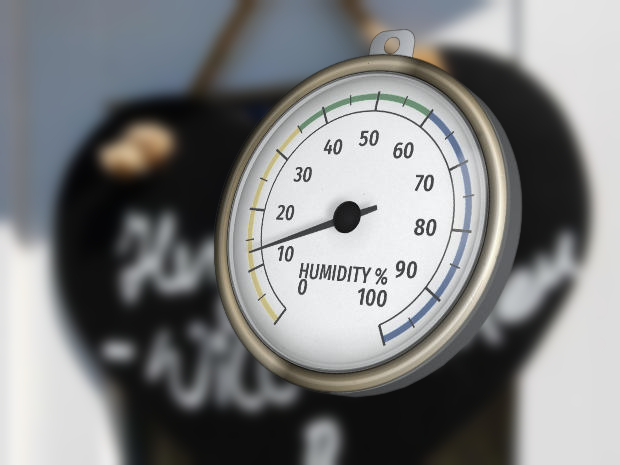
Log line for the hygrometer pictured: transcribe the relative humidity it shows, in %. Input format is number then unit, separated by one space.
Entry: 12.5 %
